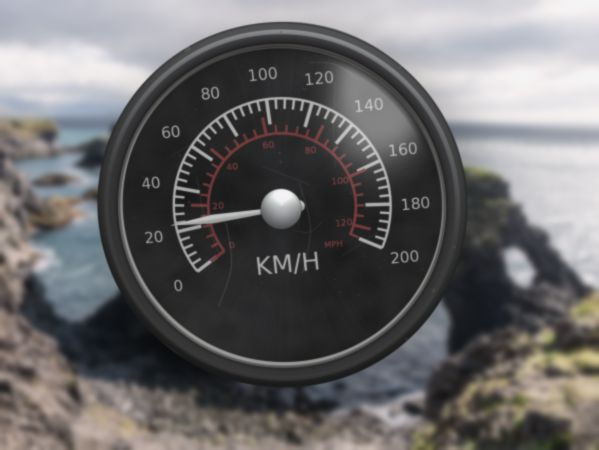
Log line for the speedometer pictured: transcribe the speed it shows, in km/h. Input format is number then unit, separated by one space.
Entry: 24 km/h
